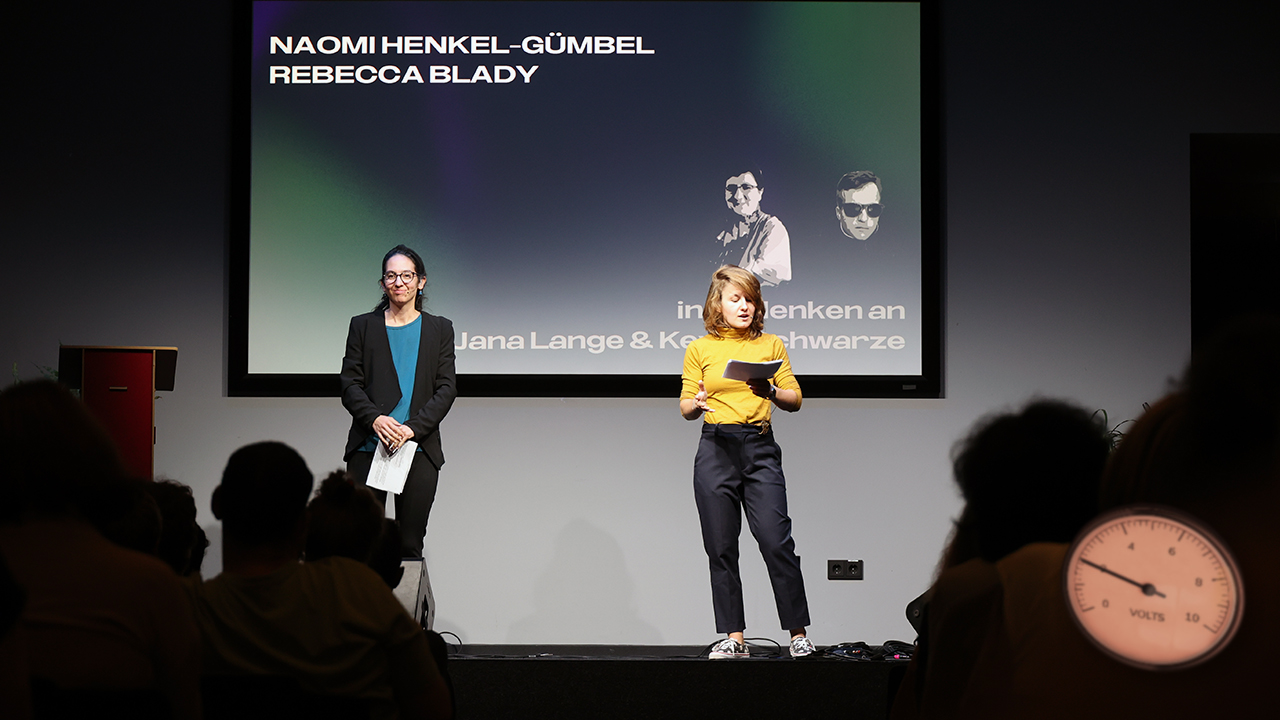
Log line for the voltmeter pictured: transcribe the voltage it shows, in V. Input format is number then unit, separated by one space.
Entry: 2 V
